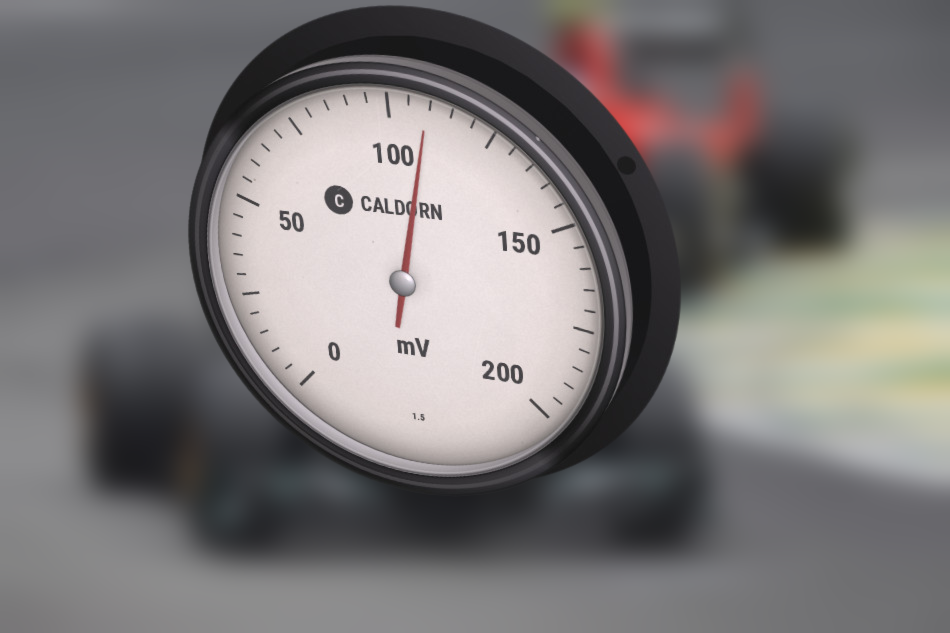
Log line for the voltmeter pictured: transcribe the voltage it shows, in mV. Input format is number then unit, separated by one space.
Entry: 110 mV
